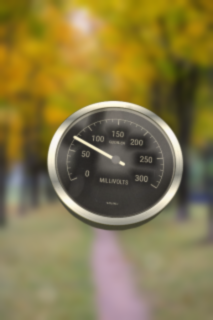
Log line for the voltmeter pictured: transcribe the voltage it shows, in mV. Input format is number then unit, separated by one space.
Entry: 70 mV
